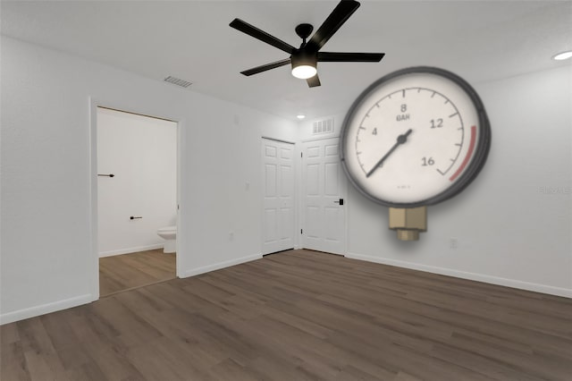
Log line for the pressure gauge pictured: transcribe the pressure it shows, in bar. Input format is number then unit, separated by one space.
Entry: 0 bar
